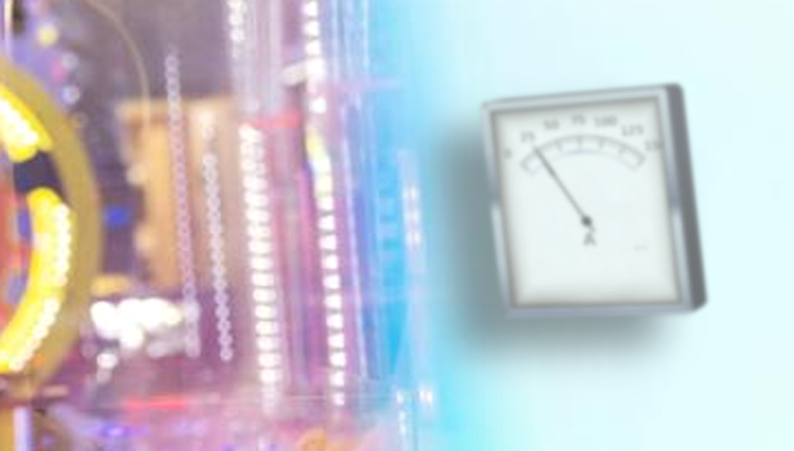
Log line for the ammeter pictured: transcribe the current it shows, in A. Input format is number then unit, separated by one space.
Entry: 25 A
